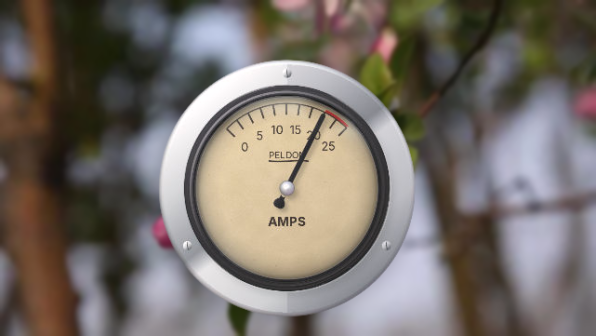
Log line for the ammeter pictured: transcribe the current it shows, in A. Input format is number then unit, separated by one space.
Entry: 20 A
